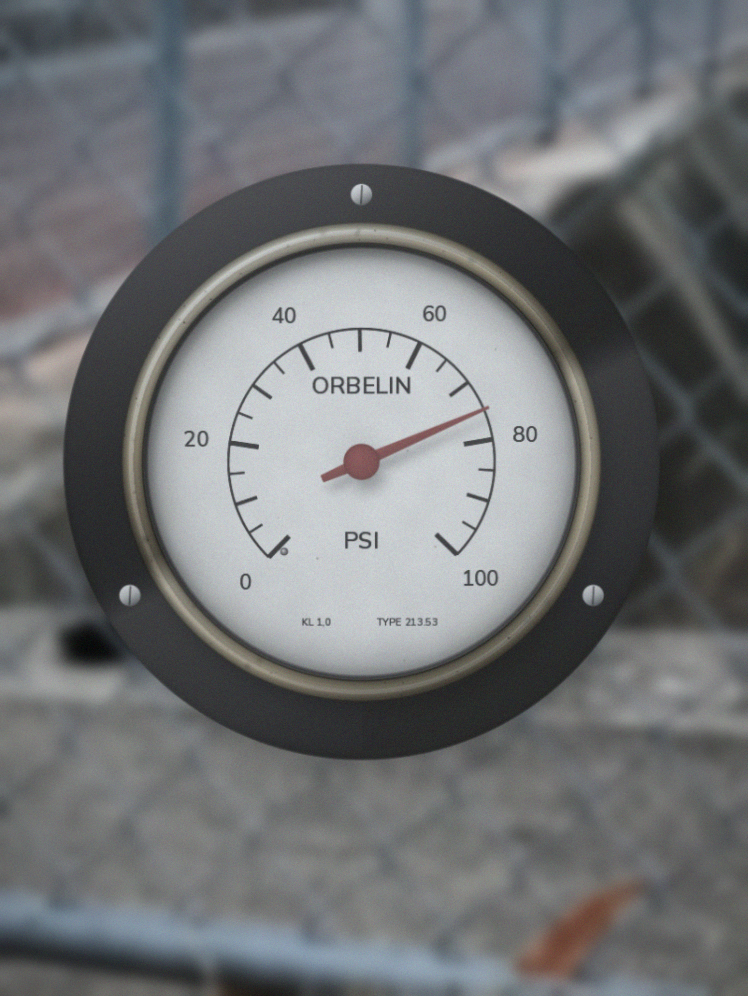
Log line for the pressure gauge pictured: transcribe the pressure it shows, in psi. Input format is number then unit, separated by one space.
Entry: 75 psi
